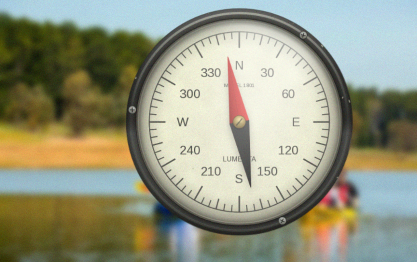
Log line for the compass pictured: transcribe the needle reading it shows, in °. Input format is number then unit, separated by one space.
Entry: 350 °
